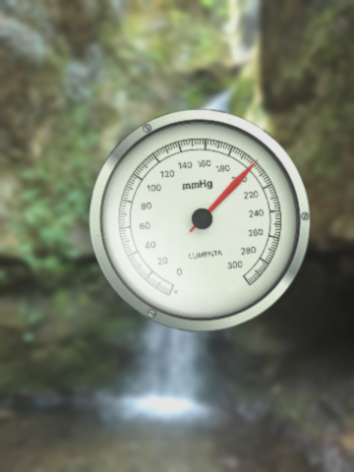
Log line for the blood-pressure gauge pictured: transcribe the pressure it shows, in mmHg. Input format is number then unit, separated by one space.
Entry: 200 mmHg
